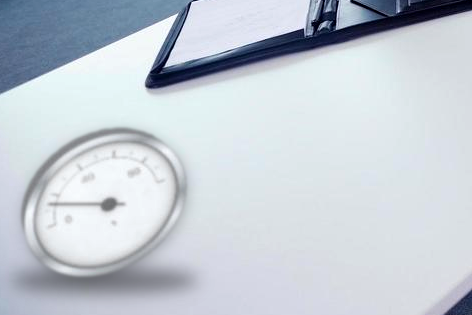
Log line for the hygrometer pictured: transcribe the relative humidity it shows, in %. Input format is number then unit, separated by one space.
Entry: 15 %
